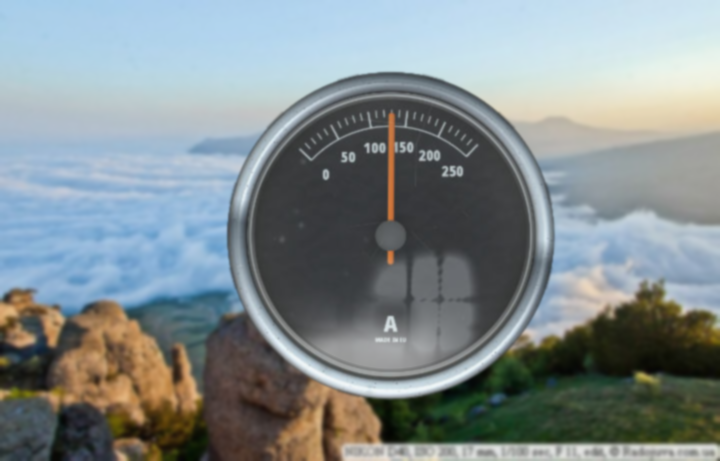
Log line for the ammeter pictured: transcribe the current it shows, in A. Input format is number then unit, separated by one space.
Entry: 130 A
